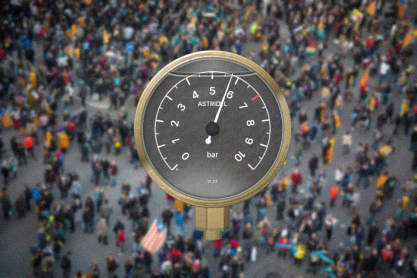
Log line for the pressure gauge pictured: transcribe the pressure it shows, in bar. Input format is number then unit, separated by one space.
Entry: 5.75 bar
